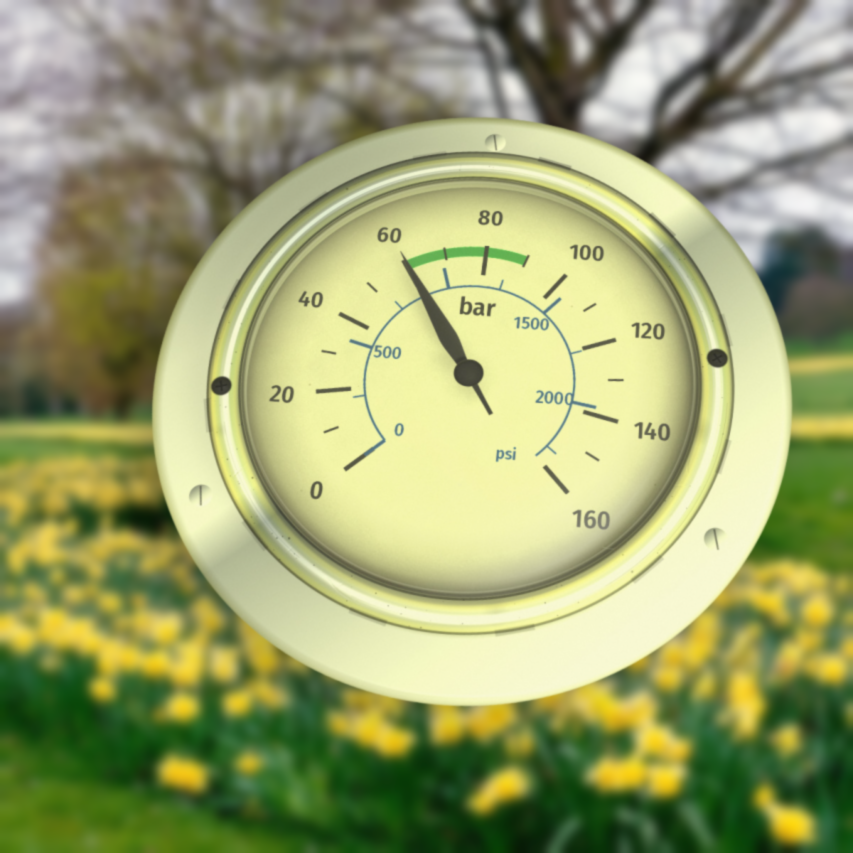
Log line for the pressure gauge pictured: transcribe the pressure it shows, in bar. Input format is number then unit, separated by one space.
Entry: 60 bar
